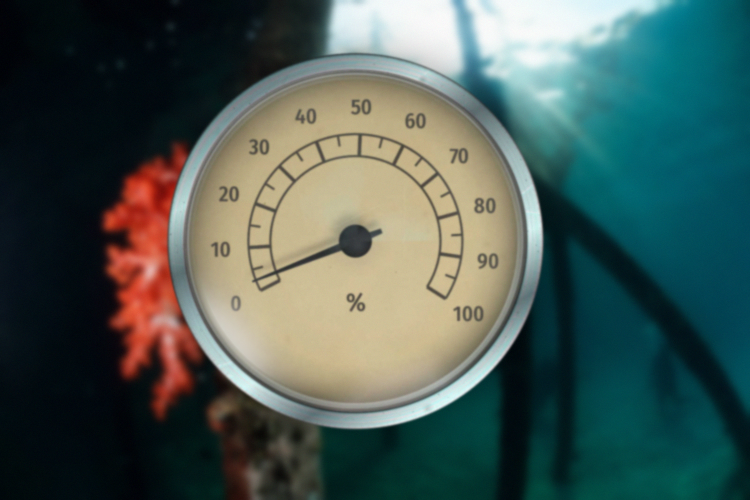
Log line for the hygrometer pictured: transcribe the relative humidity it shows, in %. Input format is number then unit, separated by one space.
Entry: 2.5 %
